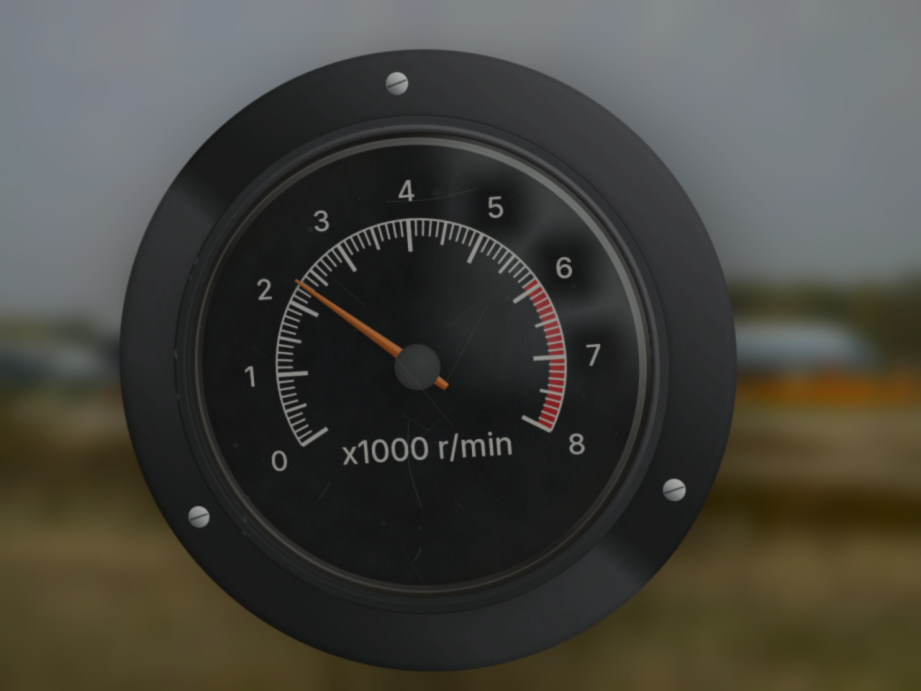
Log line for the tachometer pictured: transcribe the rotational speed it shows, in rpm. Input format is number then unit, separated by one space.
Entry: 2300 rpm
